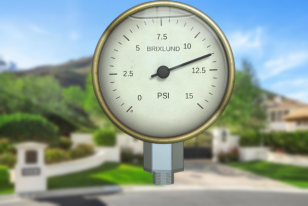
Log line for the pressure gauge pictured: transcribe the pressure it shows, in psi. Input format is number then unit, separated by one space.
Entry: 11.5 psi
